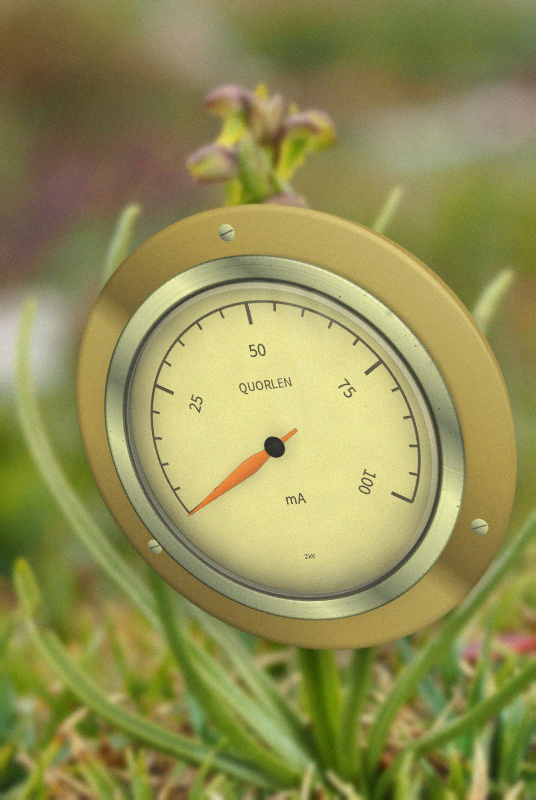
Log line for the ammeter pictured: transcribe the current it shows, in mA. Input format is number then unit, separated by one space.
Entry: 0 mA
